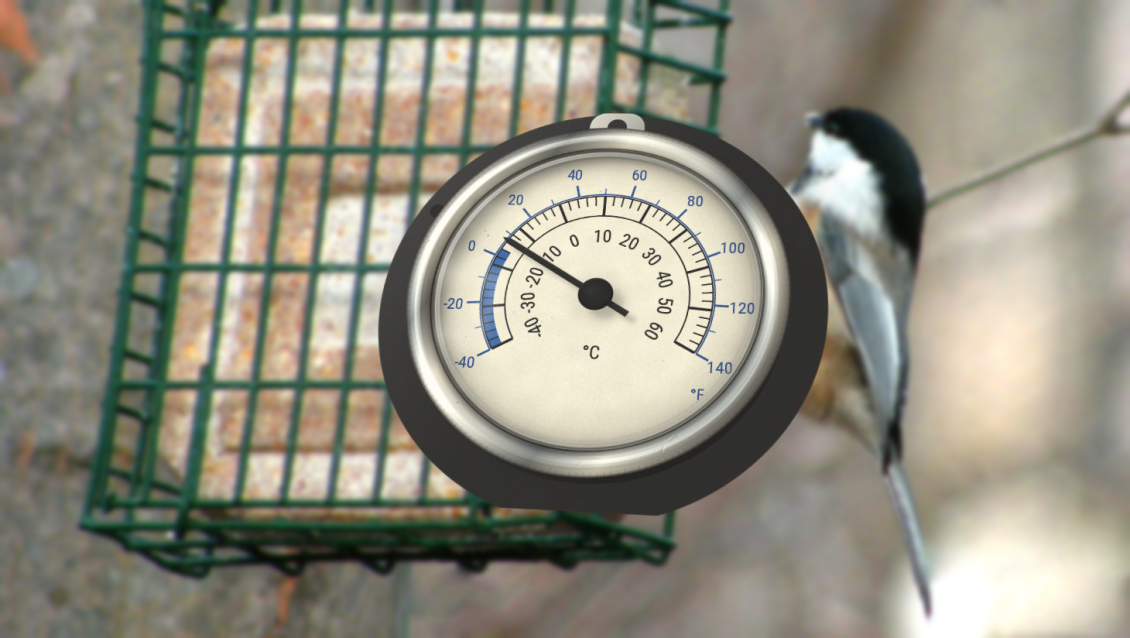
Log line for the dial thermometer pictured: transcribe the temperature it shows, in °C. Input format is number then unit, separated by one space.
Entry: -14 °C
